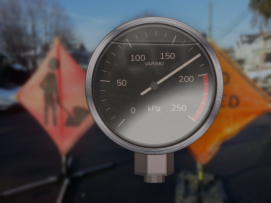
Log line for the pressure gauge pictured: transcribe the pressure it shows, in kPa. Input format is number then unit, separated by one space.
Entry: 180 kPa
